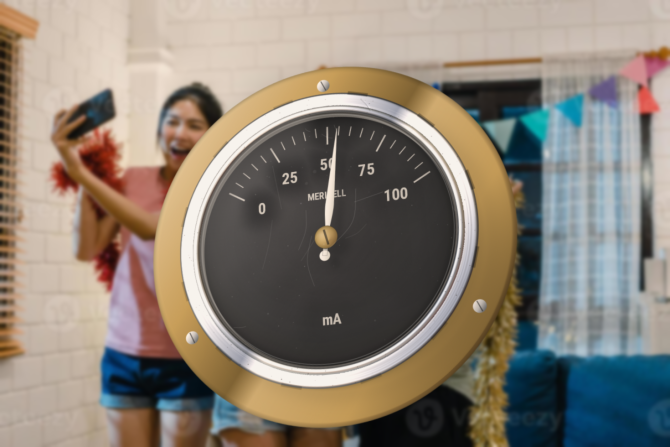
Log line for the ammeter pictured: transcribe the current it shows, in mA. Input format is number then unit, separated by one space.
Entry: 55 mA
